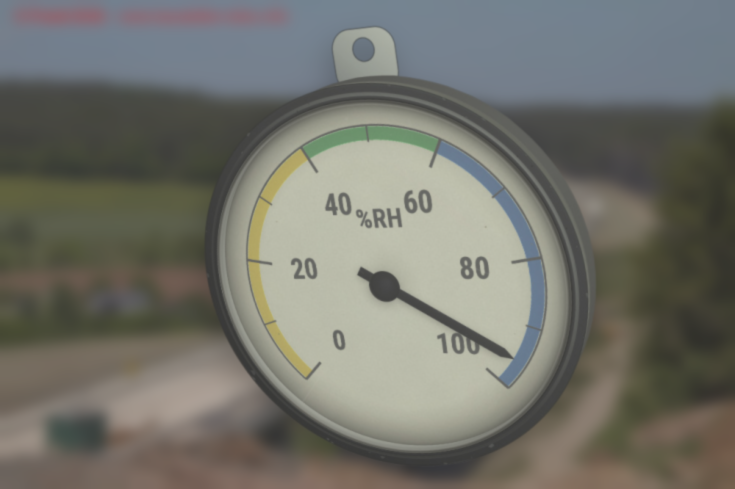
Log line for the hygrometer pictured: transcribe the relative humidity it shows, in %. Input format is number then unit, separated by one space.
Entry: 95 %
